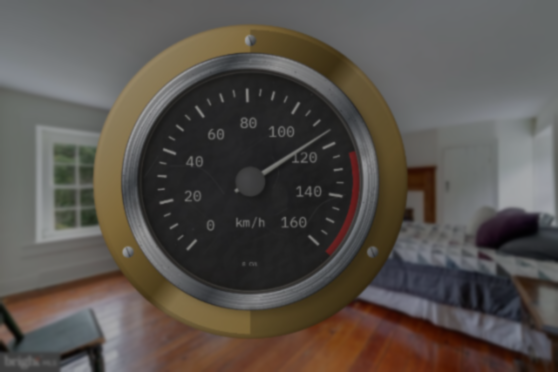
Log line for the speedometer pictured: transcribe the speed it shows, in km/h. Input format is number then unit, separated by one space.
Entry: 115 km/h
